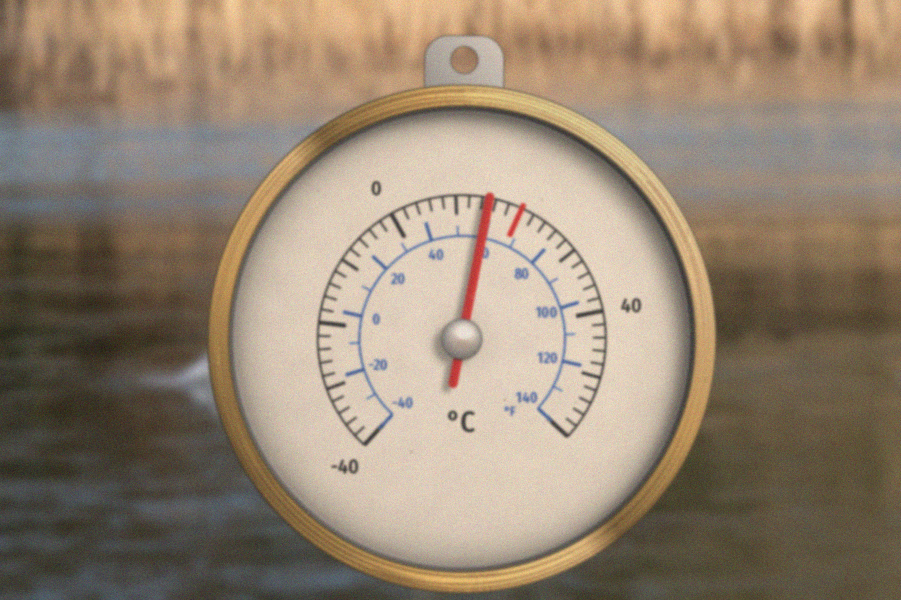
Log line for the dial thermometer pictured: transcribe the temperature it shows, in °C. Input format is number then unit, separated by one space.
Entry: 15 °C
